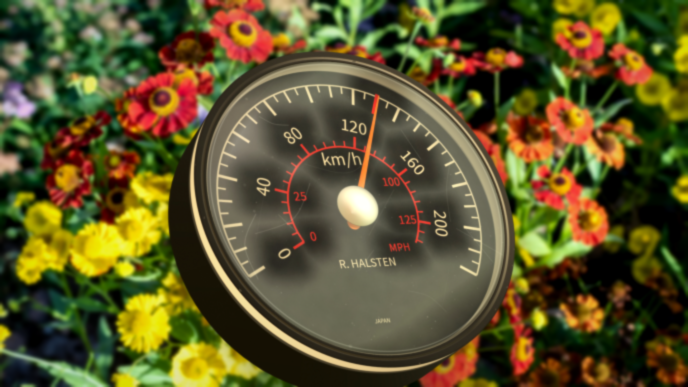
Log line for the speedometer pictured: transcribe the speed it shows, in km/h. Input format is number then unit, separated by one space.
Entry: 130 km/h
